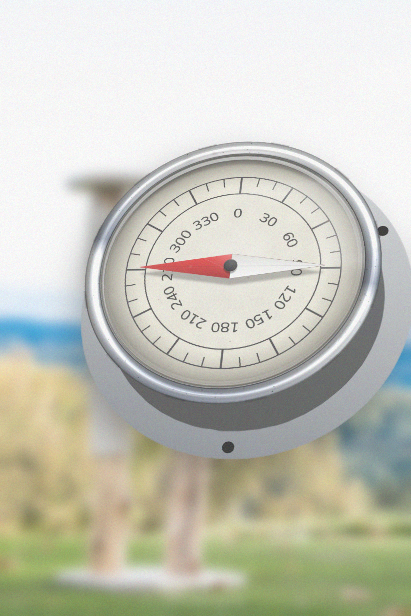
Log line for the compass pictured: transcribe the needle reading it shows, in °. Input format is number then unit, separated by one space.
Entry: 270 °
